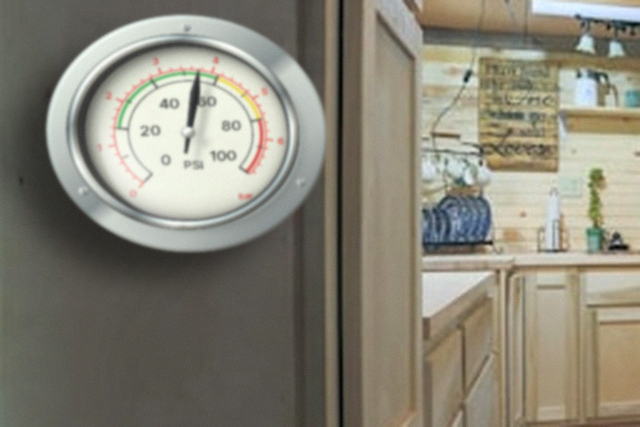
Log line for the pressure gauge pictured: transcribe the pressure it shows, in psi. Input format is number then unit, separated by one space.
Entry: 55 psi
